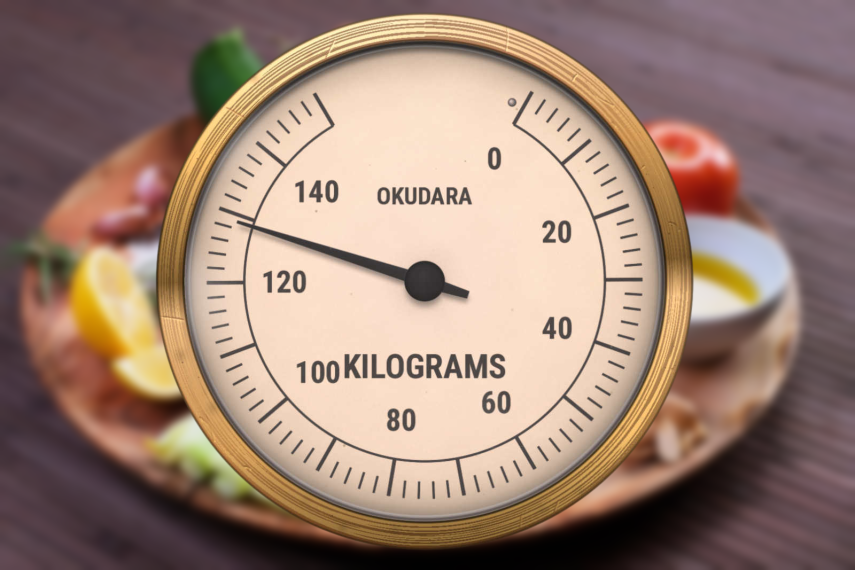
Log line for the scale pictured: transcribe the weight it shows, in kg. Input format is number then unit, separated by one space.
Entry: 129 kg
